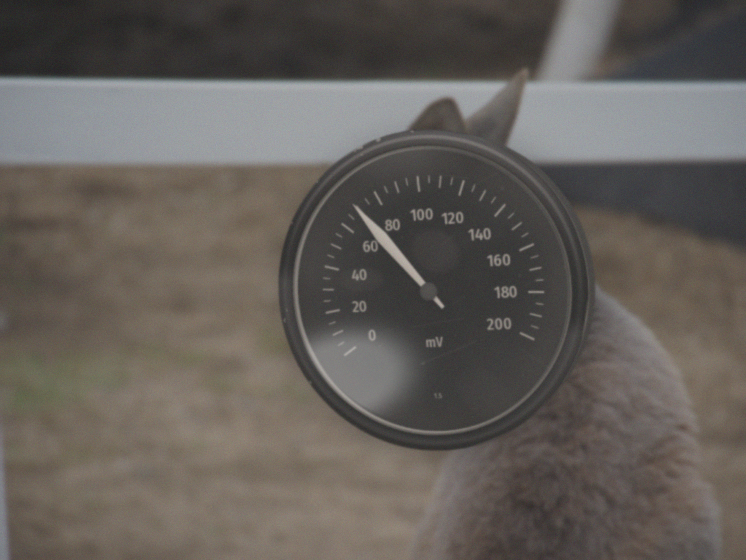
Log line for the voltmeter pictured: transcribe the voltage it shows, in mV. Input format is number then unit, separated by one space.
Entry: 70 mV
